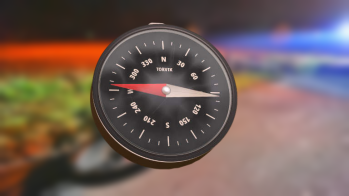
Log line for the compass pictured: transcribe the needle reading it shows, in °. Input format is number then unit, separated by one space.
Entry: 275 °
